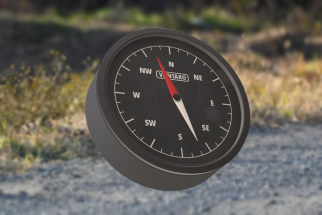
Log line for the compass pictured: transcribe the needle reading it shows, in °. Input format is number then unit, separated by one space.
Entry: 340 °
